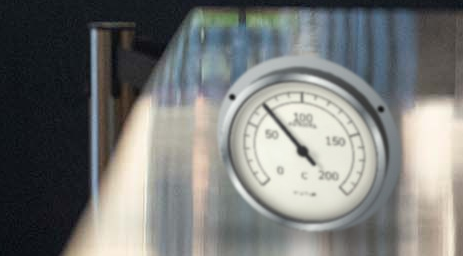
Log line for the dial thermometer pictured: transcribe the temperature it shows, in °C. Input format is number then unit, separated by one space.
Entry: 70 °C
